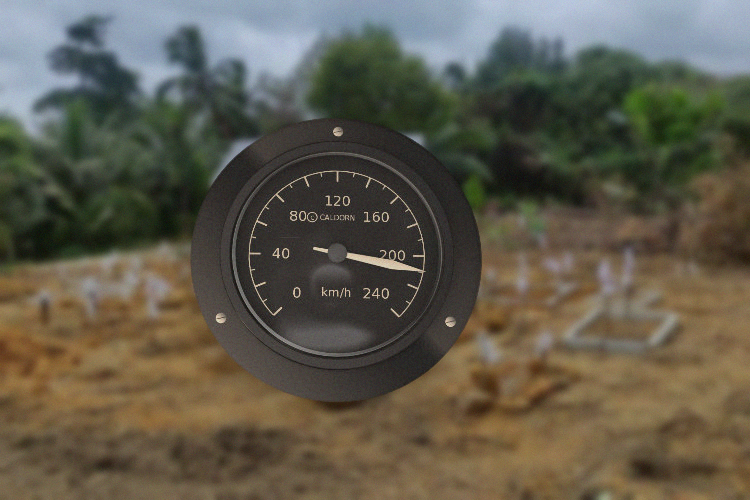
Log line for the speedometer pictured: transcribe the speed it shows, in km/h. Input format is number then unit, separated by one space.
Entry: 210 km/h
